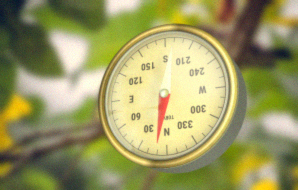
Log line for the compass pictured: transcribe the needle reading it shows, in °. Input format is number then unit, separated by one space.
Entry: 10 °
